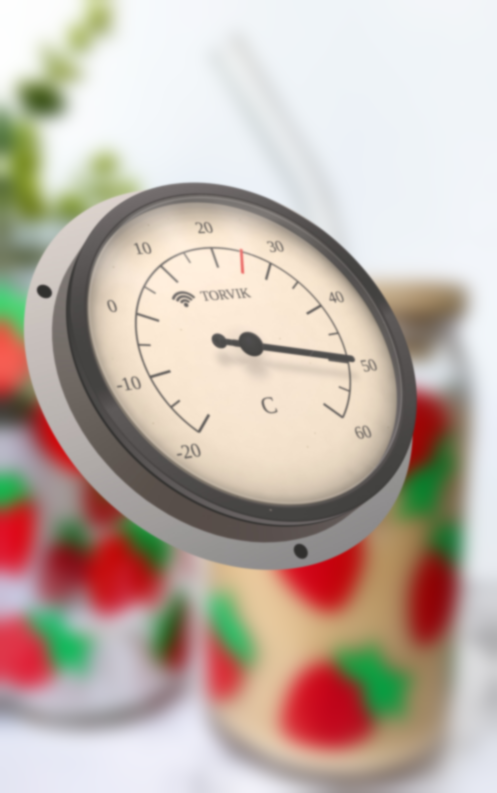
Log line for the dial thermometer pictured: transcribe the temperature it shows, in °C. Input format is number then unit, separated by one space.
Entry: 50 °C
